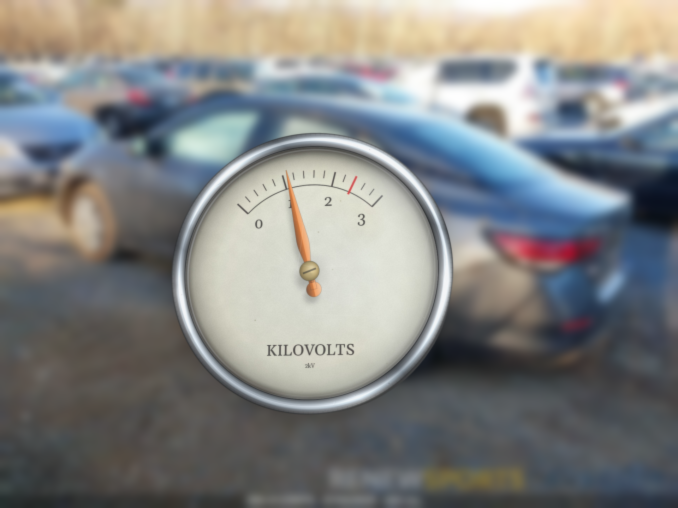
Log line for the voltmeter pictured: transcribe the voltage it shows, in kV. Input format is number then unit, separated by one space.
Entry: 1.1 kV
